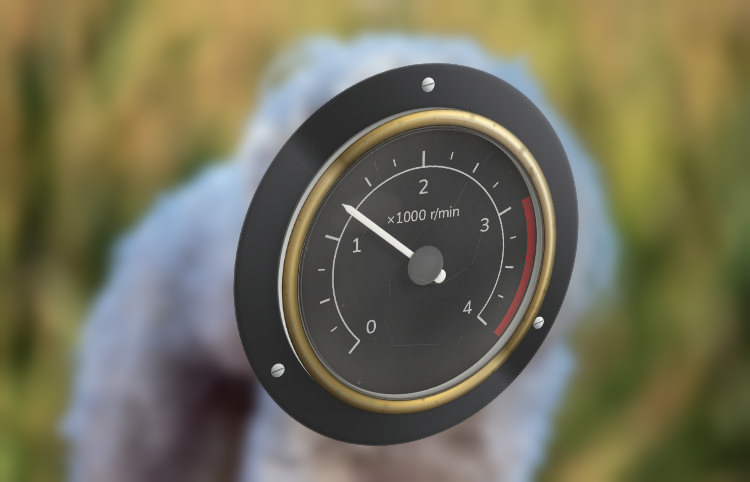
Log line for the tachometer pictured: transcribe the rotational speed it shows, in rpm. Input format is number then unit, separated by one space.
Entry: 1250 rpm
